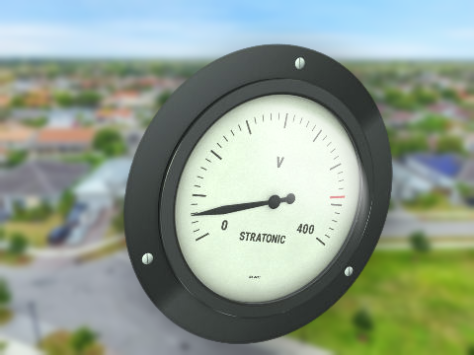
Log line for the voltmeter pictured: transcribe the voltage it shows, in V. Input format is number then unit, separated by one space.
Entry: 30 V
